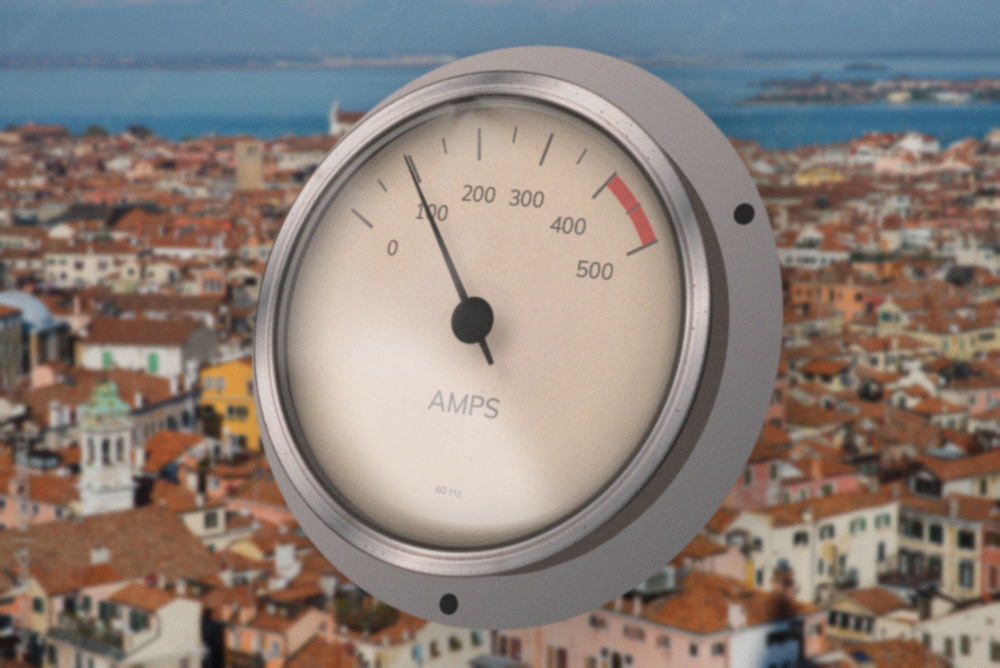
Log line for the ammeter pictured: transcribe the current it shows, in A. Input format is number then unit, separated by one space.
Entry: 100 A
